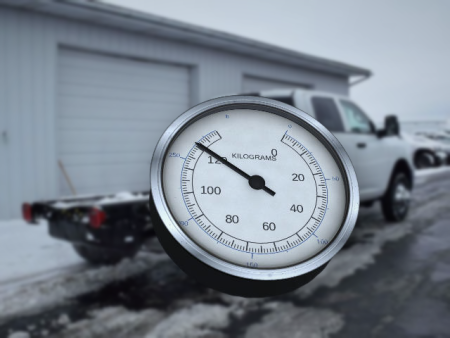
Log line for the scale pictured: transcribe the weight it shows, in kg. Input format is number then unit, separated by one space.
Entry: 120 kg
